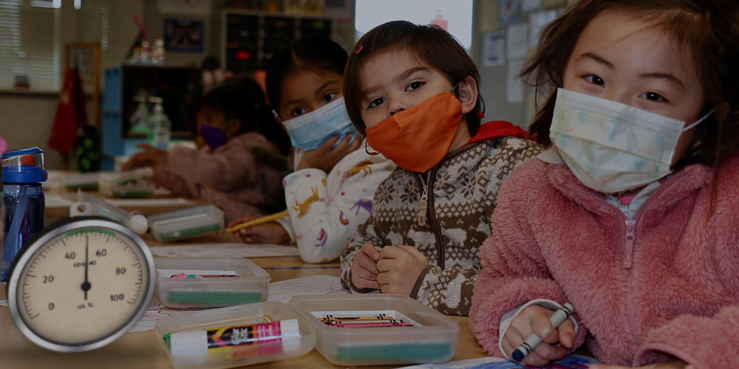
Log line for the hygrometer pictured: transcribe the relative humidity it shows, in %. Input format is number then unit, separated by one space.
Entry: 50 %
